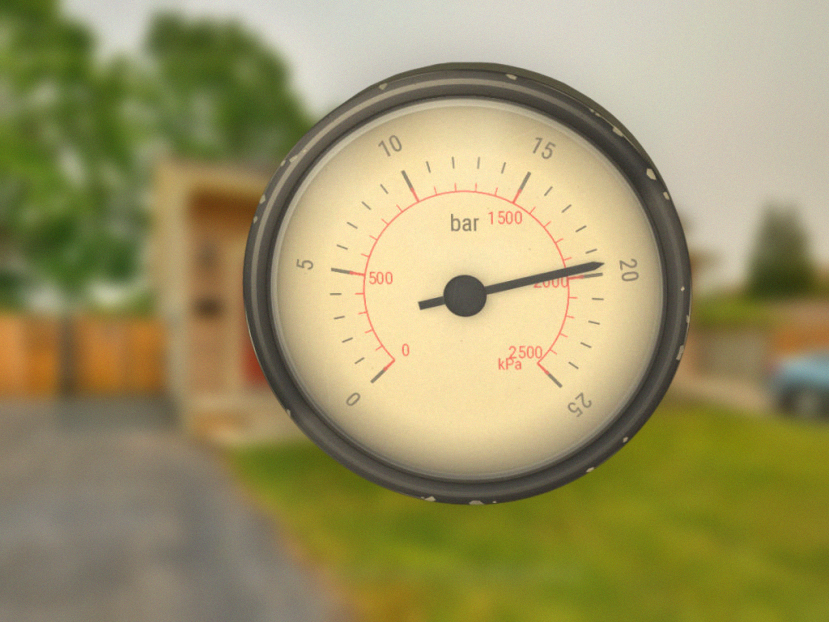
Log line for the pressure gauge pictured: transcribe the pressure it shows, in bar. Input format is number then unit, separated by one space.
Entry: 19.5 bar
